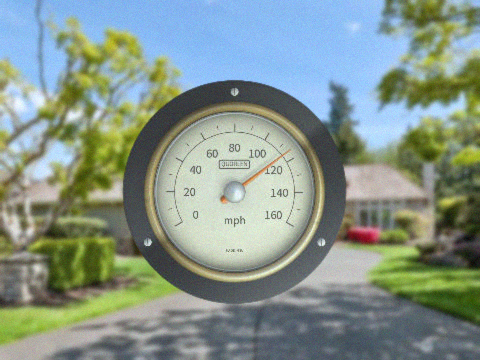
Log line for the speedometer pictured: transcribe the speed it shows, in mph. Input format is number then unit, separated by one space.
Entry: 115 mph
